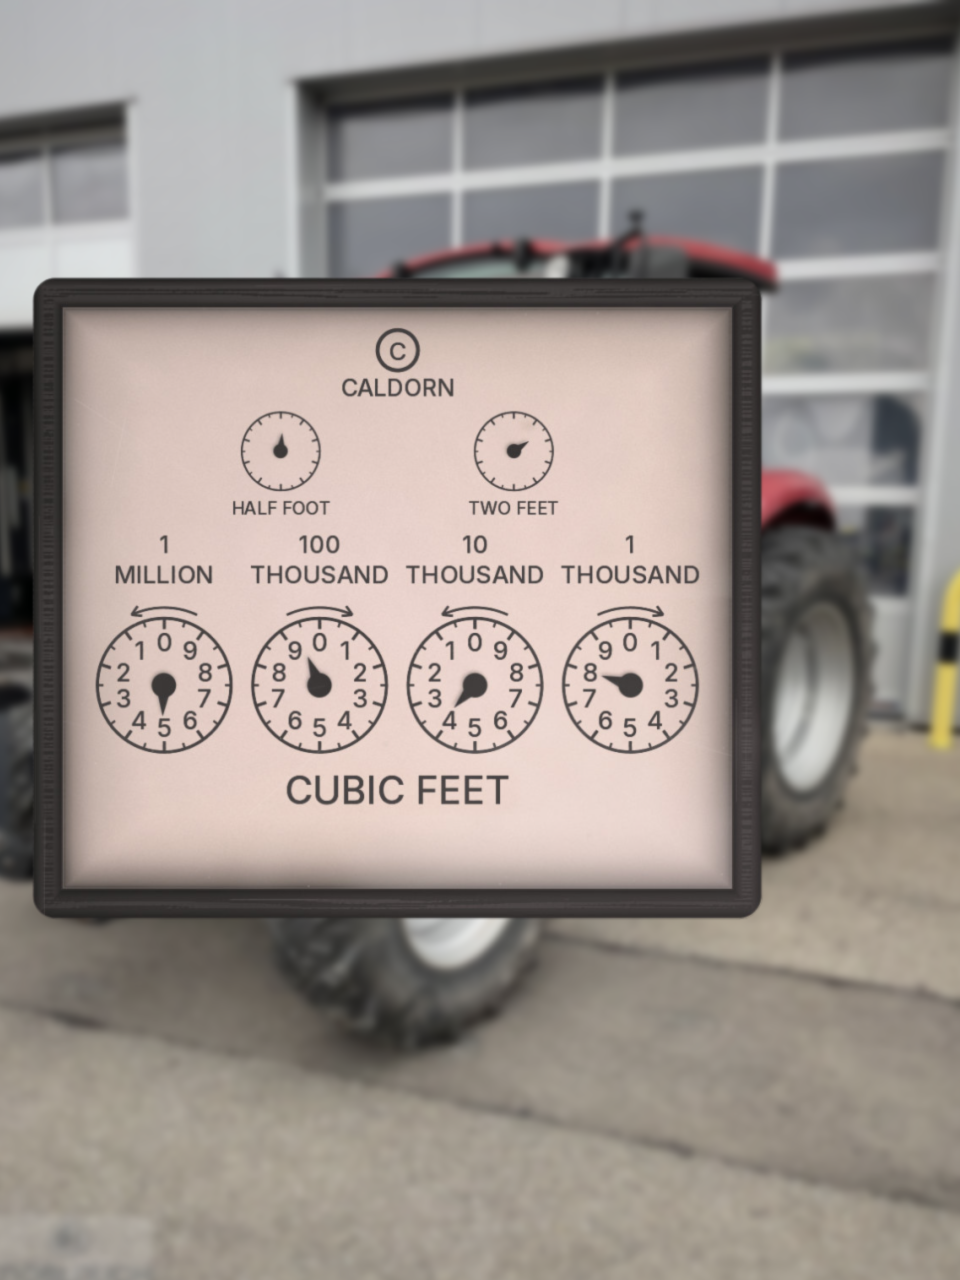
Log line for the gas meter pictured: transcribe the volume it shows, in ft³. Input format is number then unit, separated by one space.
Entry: 493800 ft³
